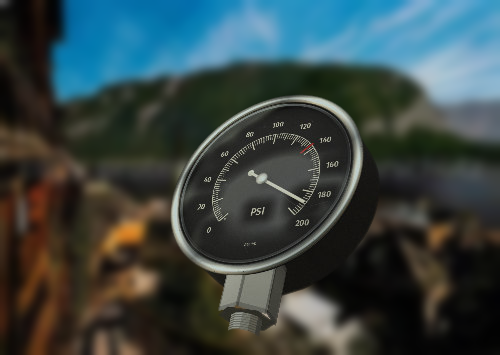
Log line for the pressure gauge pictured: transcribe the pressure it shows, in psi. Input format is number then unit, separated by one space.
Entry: 190 psi
